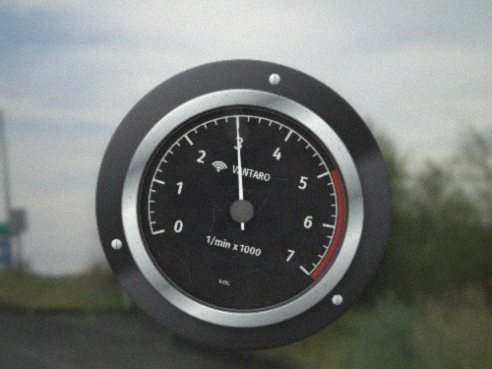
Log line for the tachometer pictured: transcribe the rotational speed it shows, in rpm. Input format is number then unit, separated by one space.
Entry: 3000 rpm
